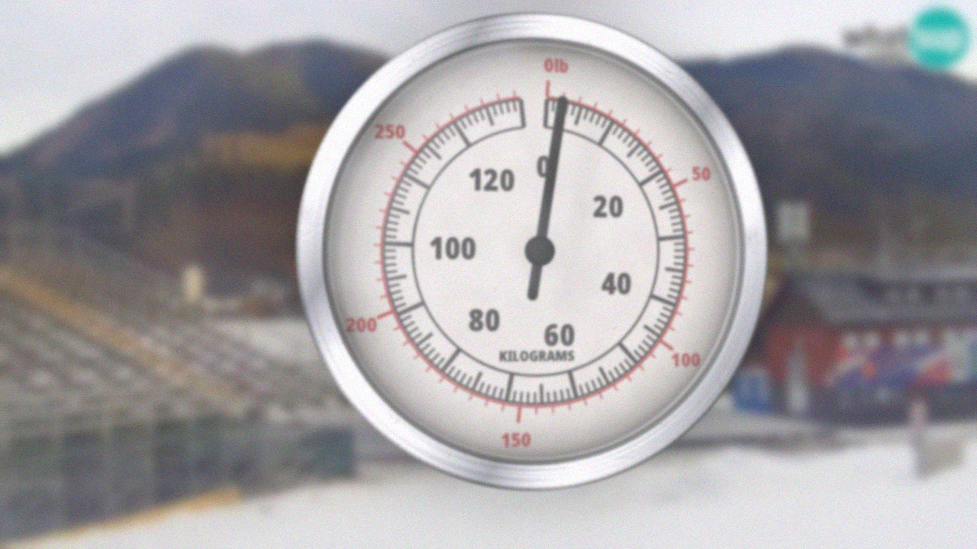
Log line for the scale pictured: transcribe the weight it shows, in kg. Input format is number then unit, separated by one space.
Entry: 2 kg
